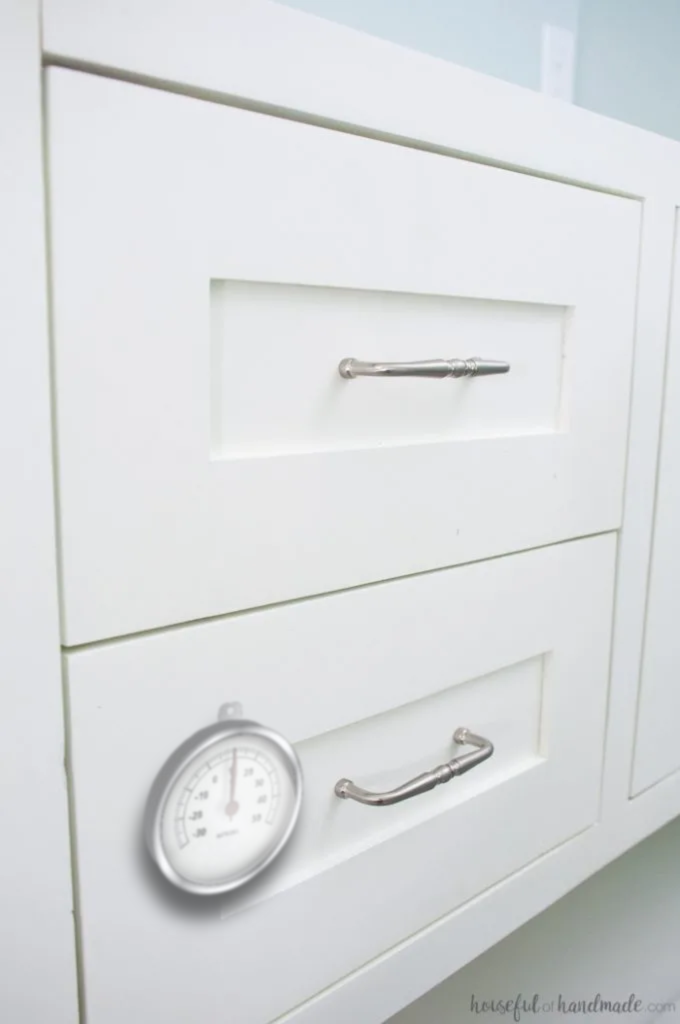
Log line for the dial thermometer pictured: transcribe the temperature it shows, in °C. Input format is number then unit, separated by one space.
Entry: 10 °C
